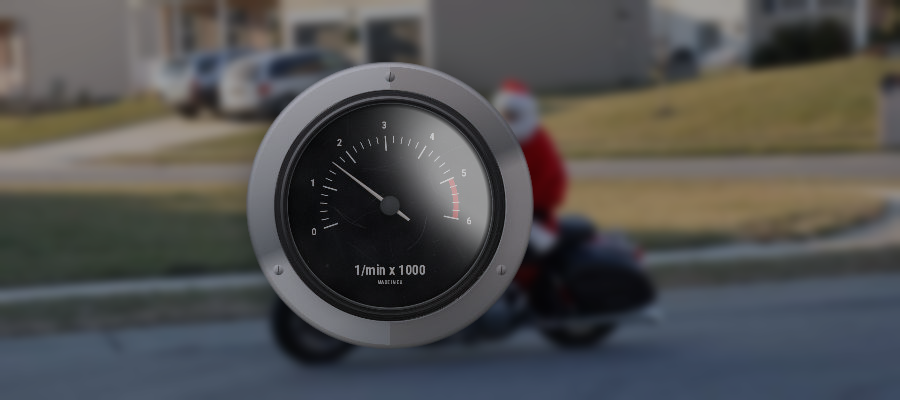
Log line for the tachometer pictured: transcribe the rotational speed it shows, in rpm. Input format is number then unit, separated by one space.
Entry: 1600 rpm
